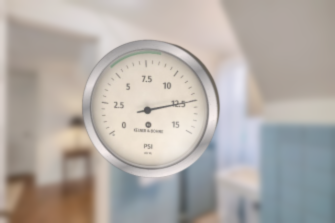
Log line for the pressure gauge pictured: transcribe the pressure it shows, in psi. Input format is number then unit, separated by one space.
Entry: 12.5 psi
